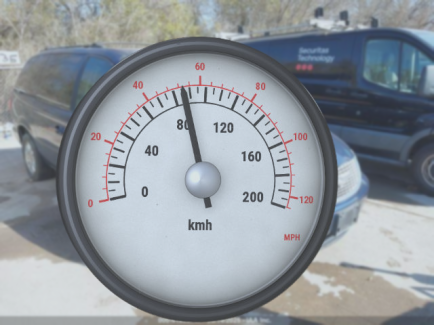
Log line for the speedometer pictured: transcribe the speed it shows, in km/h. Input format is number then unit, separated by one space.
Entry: 85 km/h
